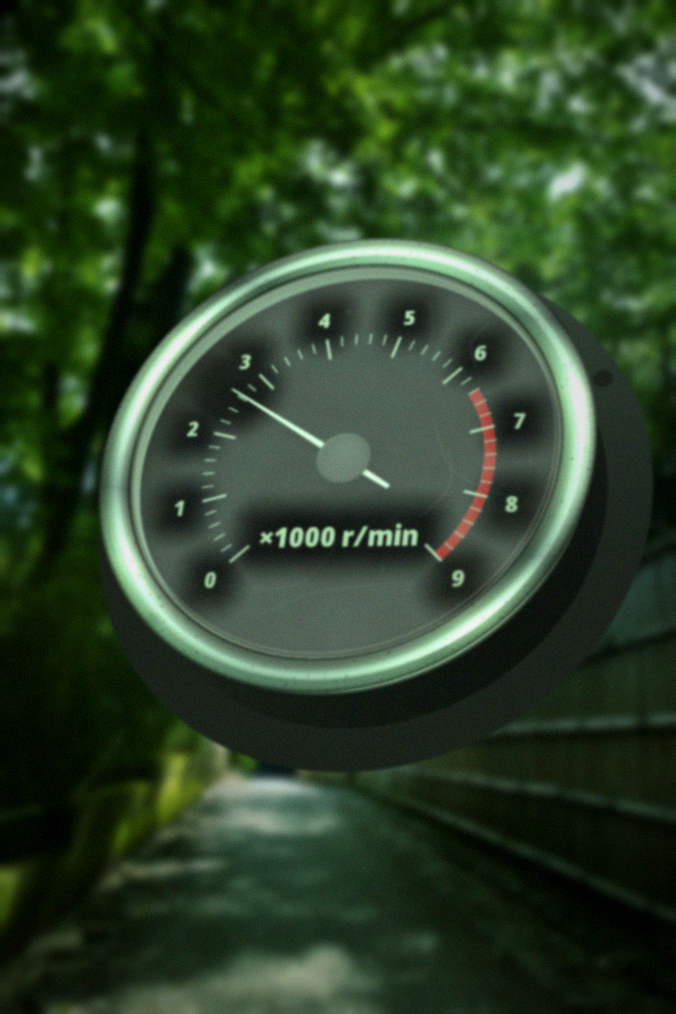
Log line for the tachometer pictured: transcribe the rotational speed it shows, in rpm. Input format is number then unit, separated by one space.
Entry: 2600 rpm
